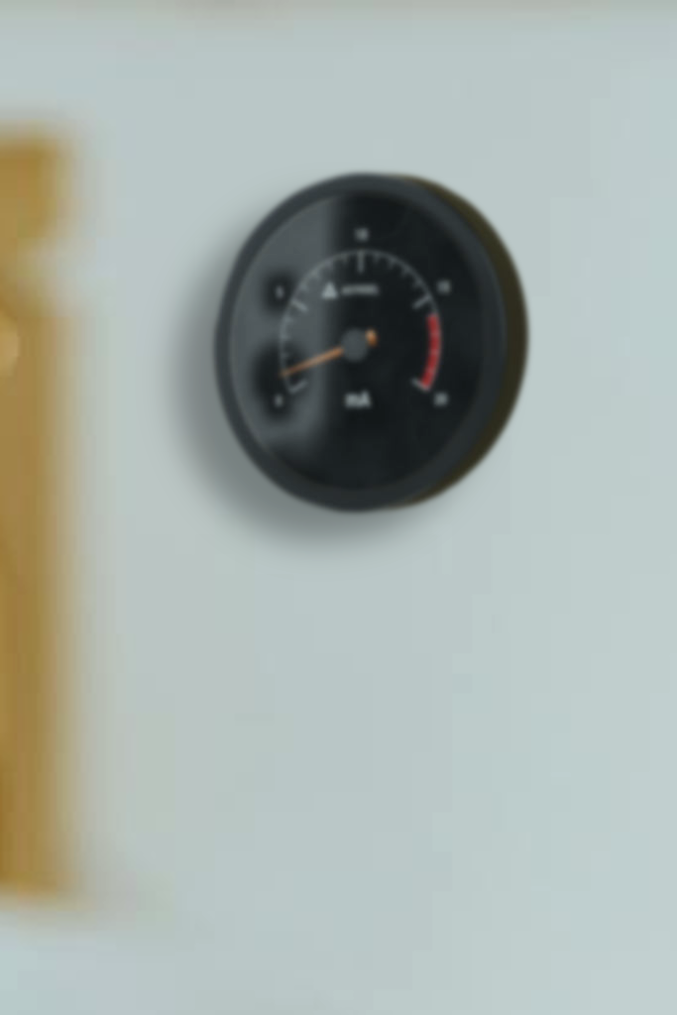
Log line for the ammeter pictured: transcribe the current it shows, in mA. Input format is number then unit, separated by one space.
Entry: 1 mA
